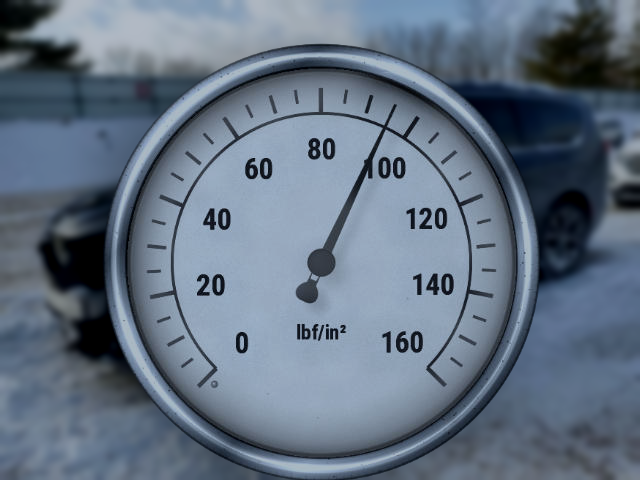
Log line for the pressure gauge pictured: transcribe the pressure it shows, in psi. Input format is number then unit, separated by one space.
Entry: 95 psi
